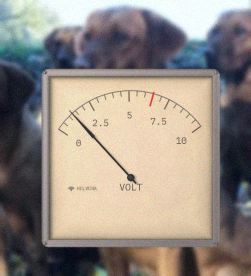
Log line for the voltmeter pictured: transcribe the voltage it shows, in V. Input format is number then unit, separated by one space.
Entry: 1.25 V
